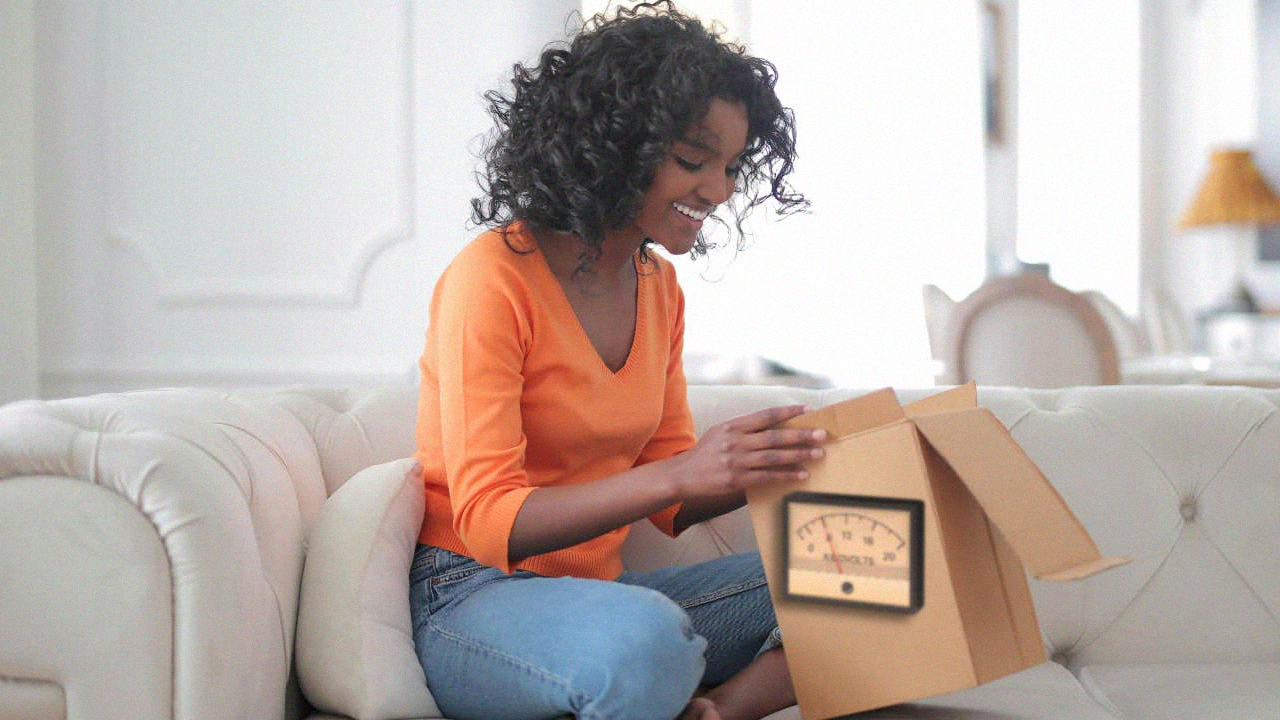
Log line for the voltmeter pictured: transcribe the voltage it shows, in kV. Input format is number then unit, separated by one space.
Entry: 8 kV
